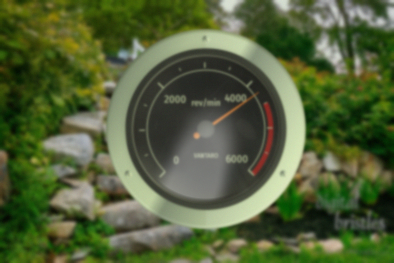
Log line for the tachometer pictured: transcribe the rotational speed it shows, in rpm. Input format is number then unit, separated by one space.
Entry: 4250 rpm
